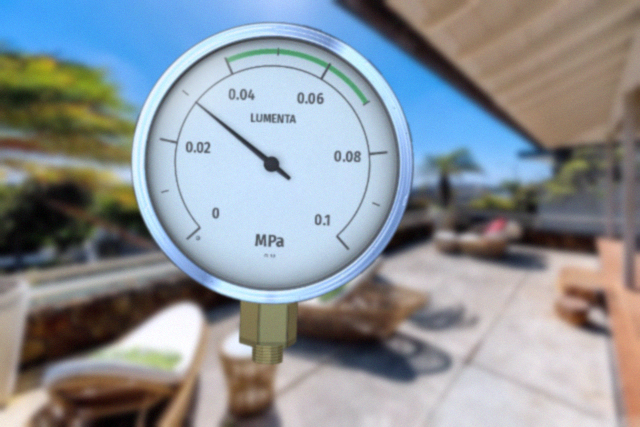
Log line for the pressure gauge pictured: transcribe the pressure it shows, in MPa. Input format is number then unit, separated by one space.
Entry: 0.03 MPa
